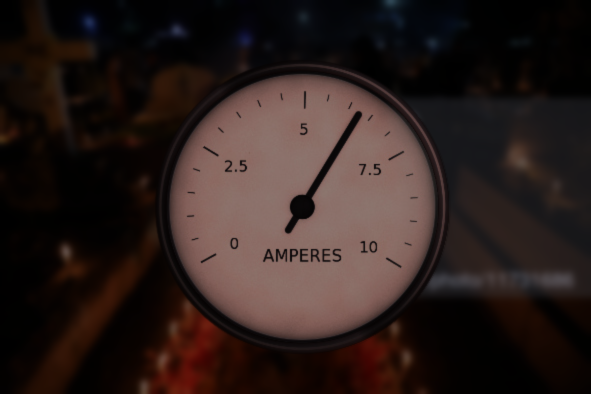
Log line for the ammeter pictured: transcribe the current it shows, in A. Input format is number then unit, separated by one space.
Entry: 6.25 A
